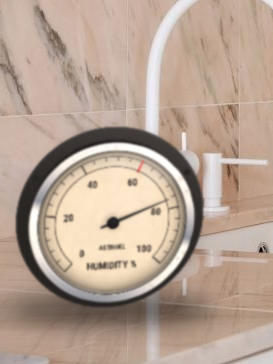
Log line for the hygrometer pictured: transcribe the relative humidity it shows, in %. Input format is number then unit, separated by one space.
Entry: 76 %
